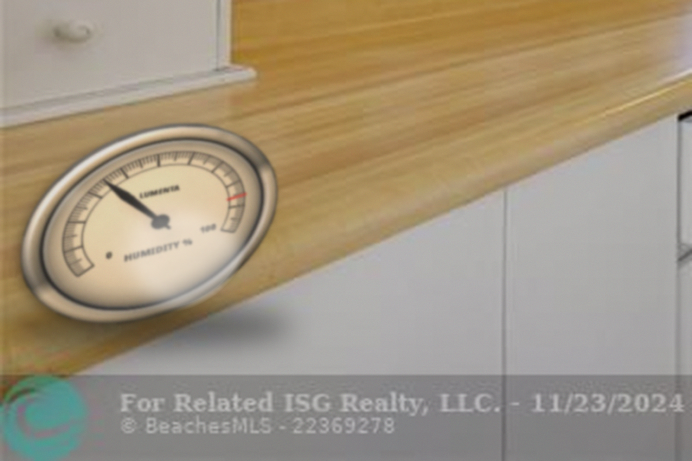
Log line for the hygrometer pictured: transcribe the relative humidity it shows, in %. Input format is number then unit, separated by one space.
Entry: 35 %
